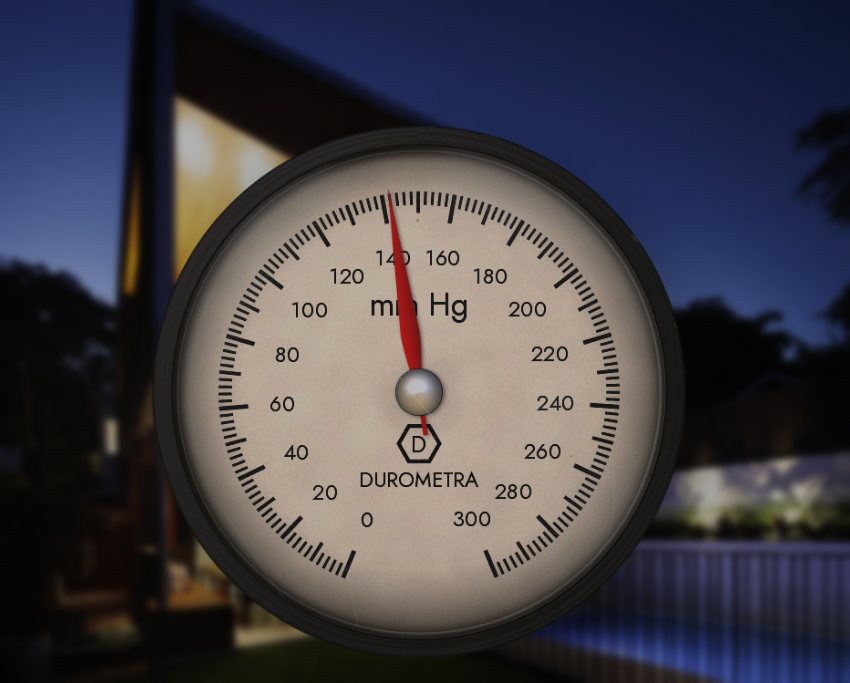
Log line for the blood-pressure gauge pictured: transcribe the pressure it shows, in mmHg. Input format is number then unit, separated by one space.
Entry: 142 mmHg
